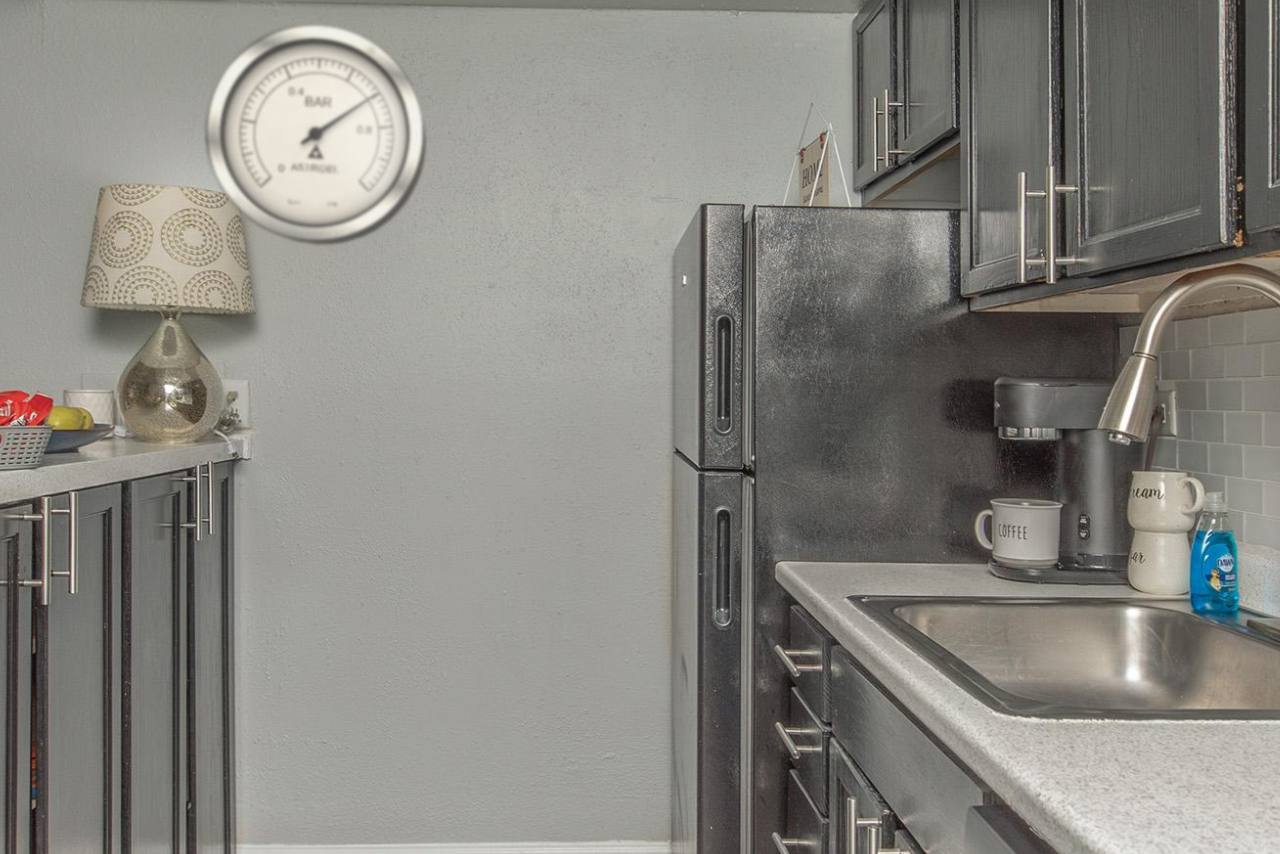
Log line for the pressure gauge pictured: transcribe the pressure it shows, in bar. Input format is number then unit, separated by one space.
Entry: 0.7 bar
